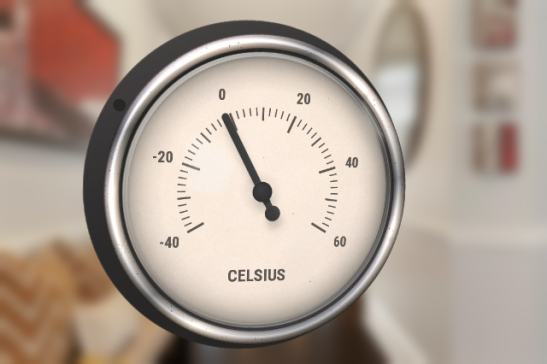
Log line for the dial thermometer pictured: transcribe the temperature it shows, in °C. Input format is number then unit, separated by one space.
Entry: -2 °C
